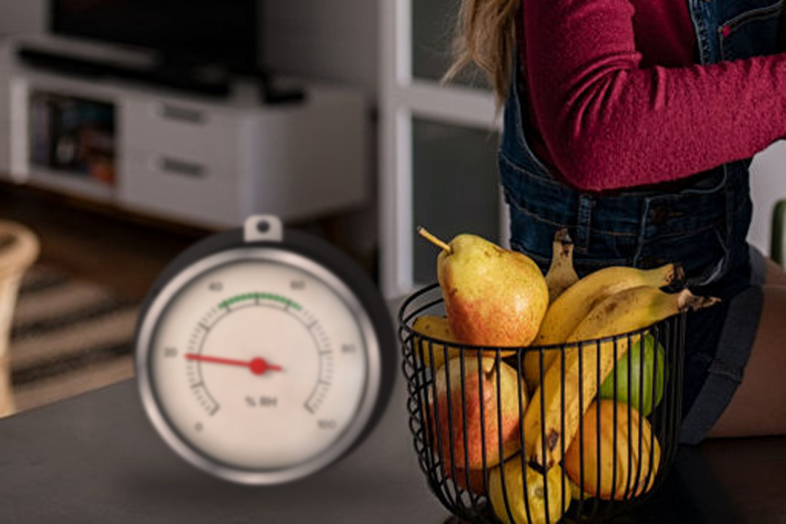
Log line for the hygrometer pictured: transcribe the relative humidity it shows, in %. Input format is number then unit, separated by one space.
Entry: 20 %
